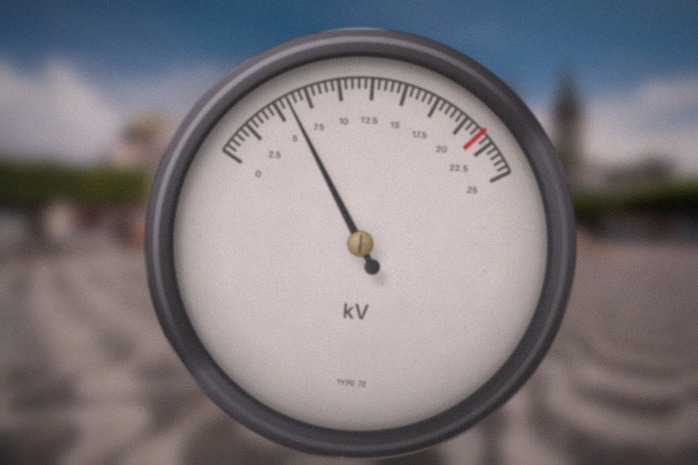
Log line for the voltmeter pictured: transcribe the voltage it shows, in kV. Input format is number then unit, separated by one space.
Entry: 6 kV
